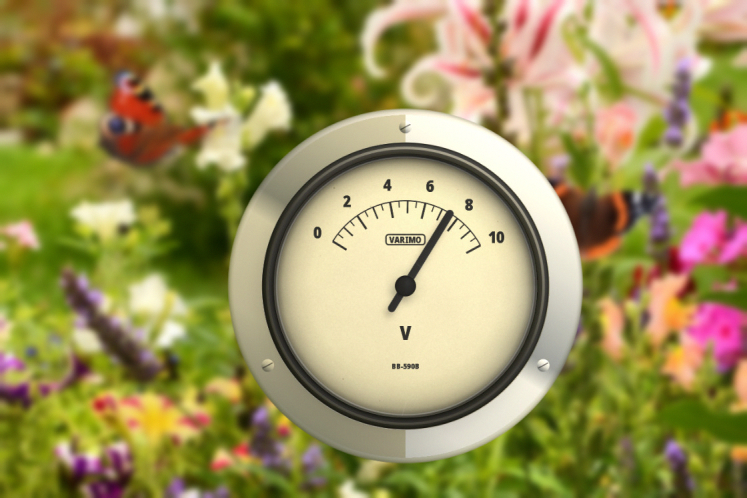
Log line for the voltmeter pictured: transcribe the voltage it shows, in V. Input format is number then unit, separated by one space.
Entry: 7.5 V
